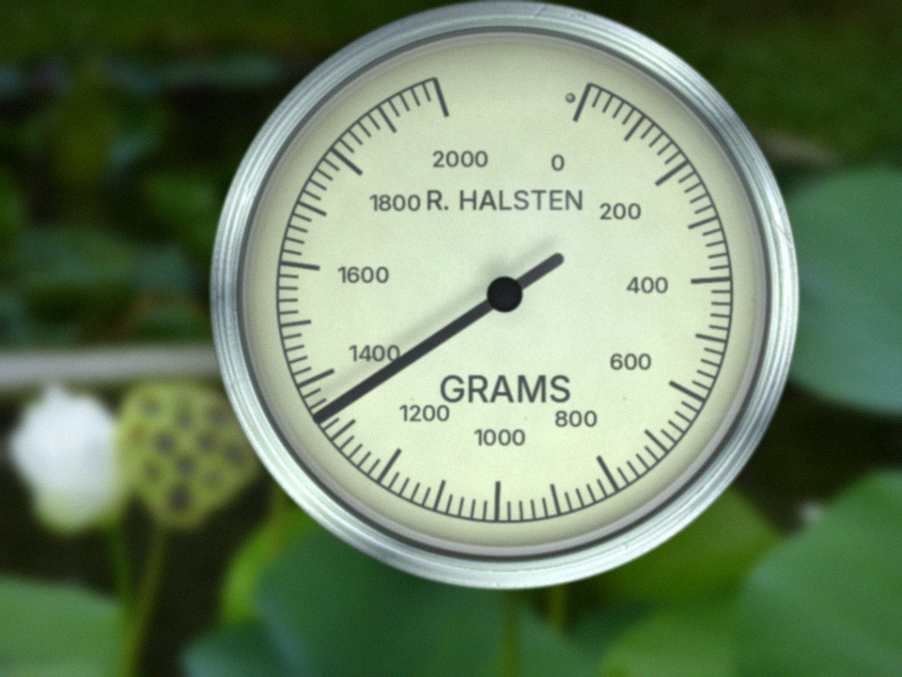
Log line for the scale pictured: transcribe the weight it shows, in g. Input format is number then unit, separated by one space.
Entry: 1340 g
